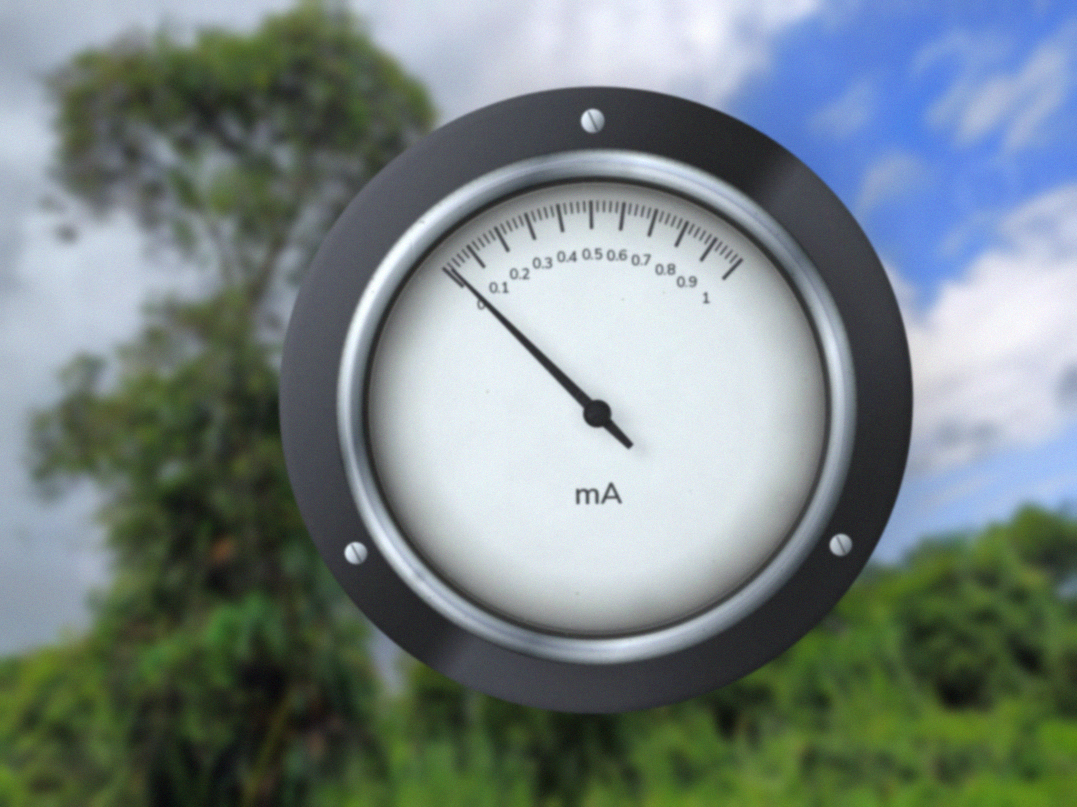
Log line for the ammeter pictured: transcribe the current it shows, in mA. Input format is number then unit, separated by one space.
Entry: 0.02 mA
